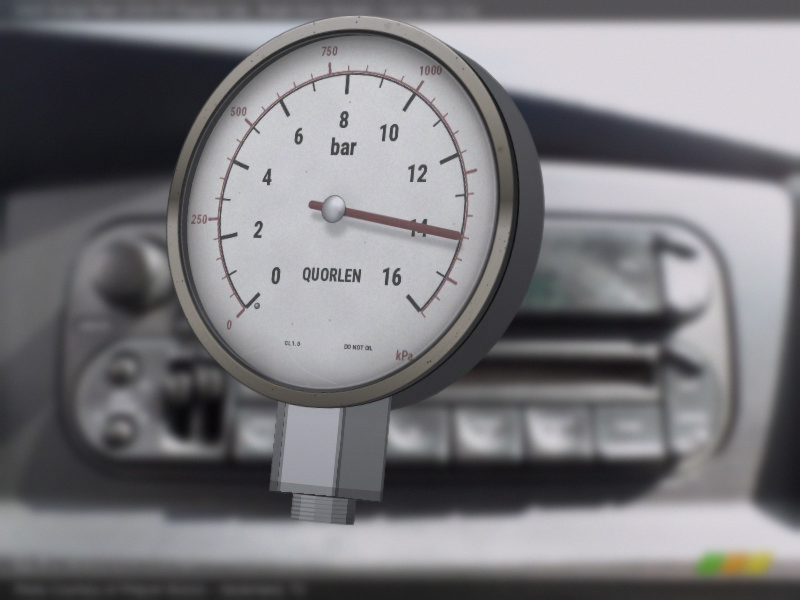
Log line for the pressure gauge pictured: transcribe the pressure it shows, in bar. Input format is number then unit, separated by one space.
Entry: 14 bar
